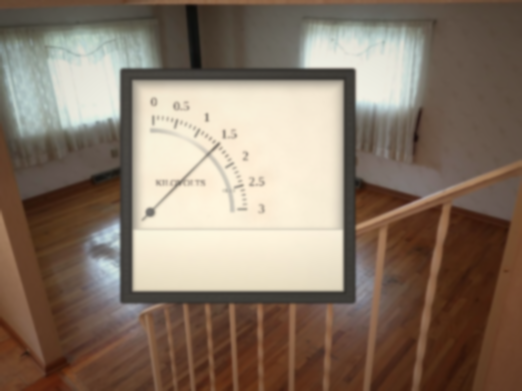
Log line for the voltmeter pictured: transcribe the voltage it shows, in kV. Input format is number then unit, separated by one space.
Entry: 1.5 kV
